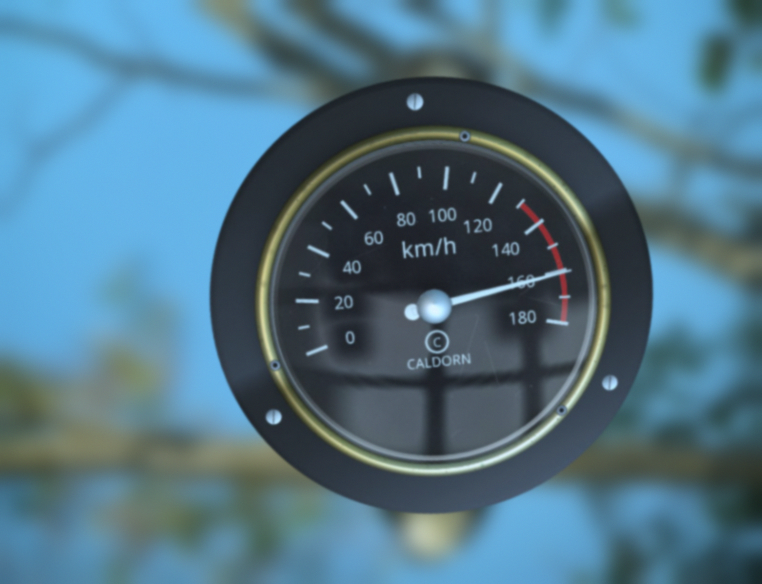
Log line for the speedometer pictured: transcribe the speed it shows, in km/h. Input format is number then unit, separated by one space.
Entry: 160 km/h
